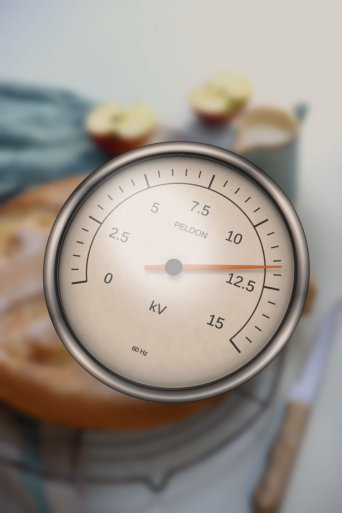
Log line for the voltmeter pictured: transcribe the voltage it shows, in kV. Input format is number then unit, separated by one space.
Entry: 11.75 kV
